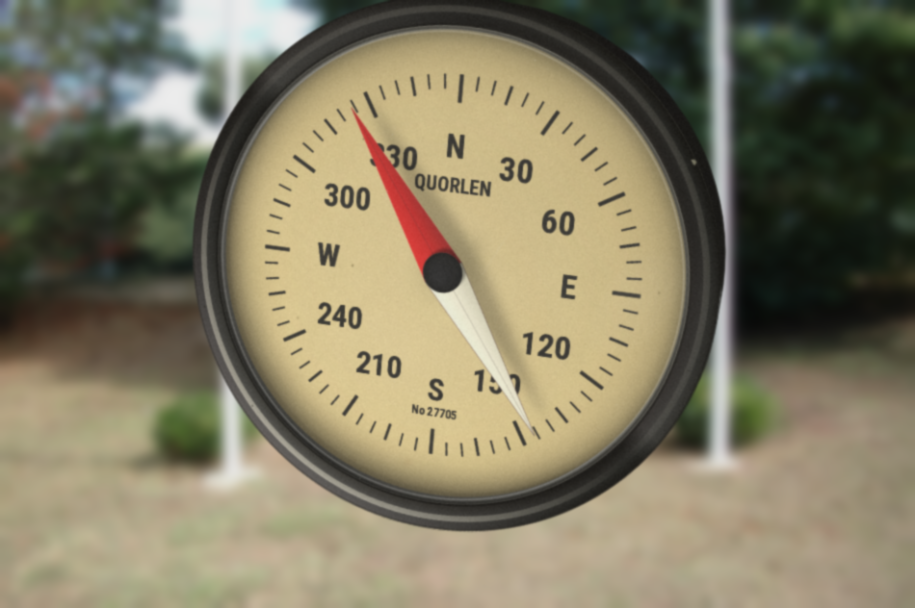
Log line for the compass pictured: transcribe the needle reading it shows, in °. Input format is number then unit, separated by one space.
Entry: 325 °
